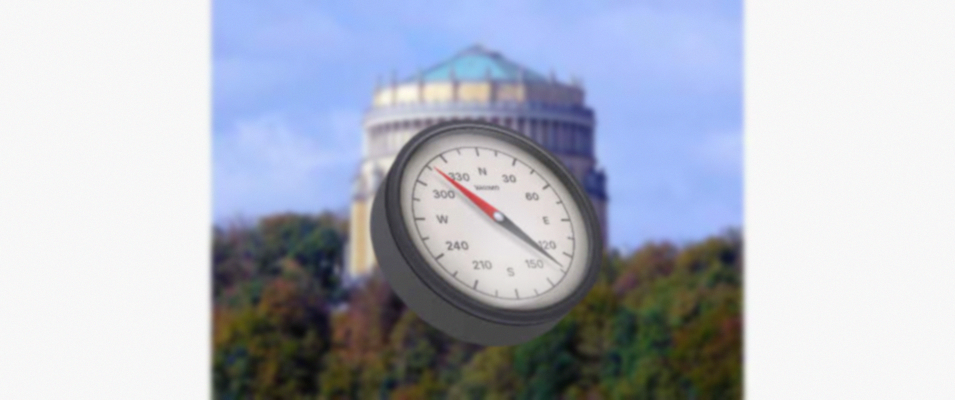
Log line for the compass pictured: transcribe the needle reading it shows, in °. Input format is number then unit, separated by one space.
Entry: 315 °
